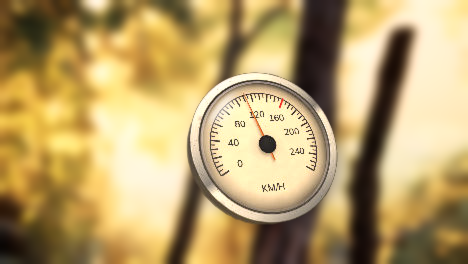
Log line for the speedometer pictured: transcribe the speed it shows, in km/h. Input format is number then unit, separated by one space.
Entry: 110 km/h
